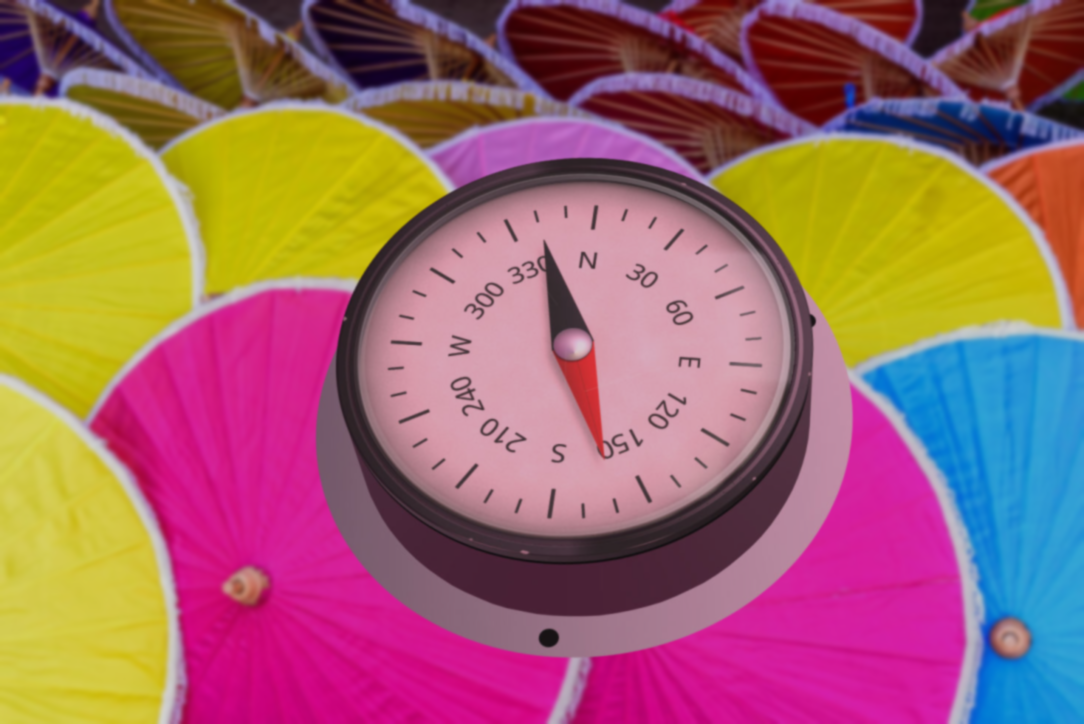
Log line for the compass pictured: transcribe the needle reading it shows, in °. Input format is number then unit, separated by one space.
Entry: 160 °
